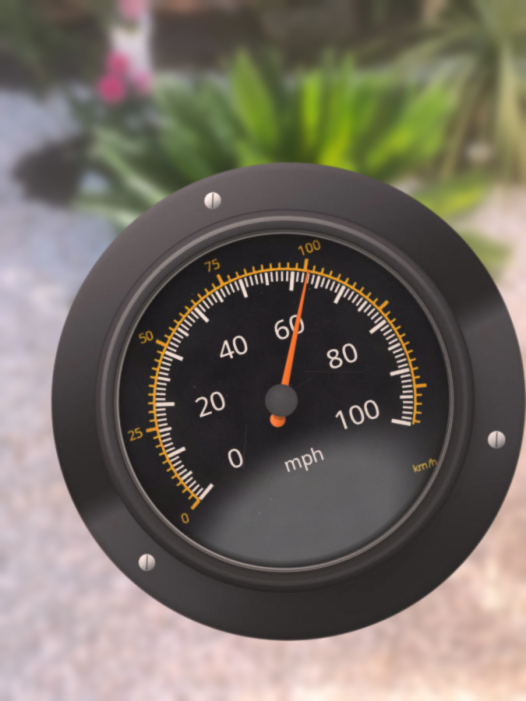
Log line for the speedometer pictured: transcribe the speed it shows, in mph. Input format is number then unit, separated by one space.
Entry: 63 mph
